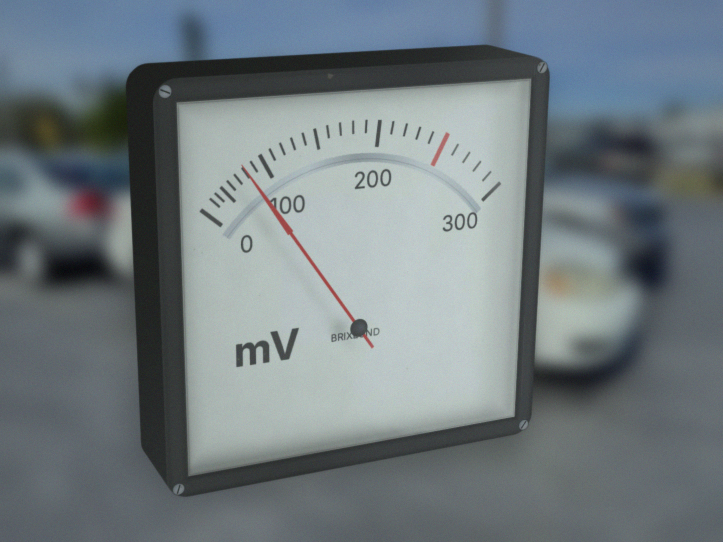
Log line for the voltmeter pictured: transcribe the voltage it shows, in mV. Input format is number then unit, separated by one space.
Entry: 80 mV
